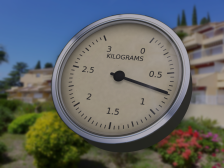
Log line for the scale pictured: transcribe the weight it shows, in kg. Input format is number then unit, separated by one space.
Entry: 0.75 kg
